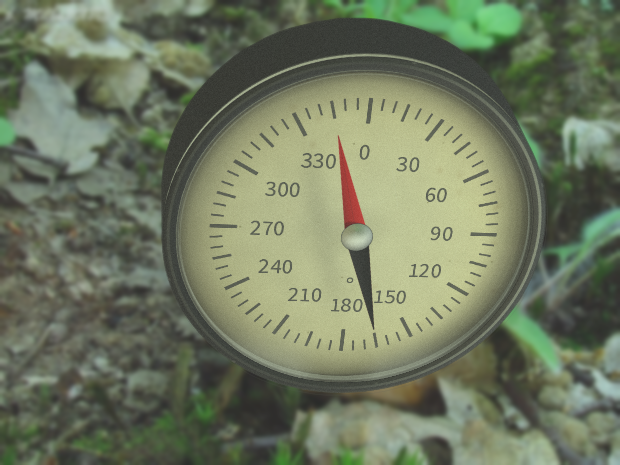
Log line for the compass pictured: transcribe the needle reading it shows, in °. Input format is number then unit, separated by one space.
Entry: 345 °
